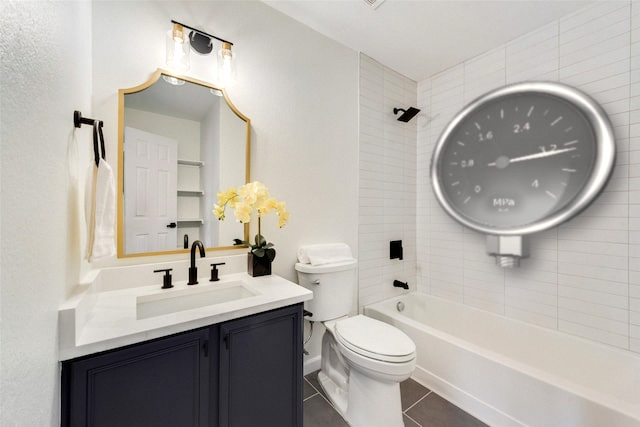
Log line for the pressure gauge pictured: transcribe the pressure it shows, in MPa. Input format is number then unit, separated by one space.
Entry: 3.3 MPa
